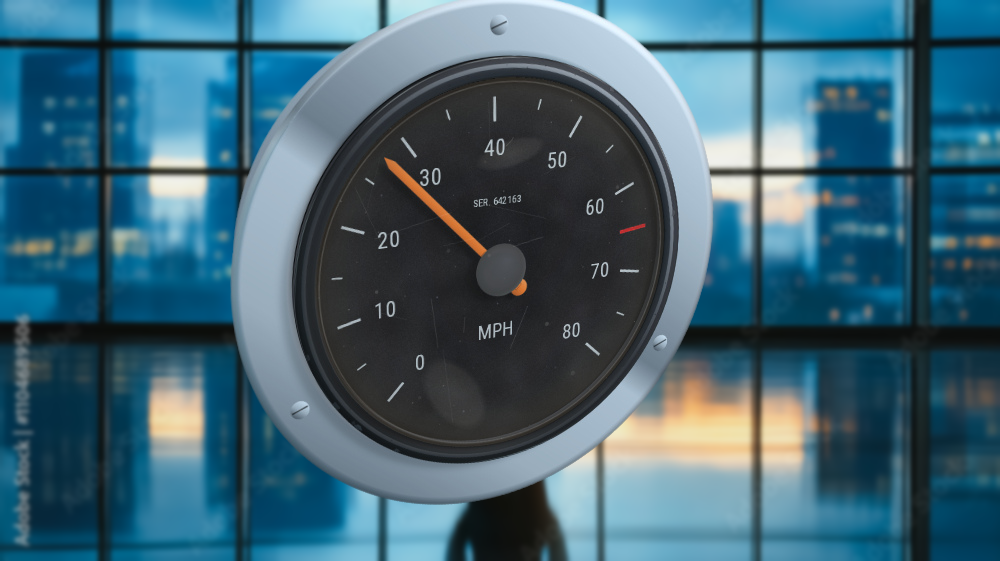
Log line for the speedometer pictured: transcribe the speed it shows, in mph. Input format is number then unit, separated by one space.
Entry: 27.5 mph
